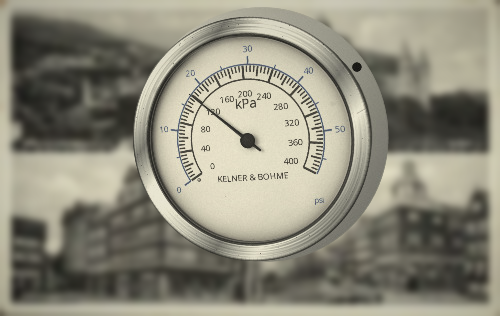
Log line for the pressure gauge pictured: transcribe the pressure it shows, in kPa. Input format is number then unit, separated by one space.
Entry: 120 kPa
